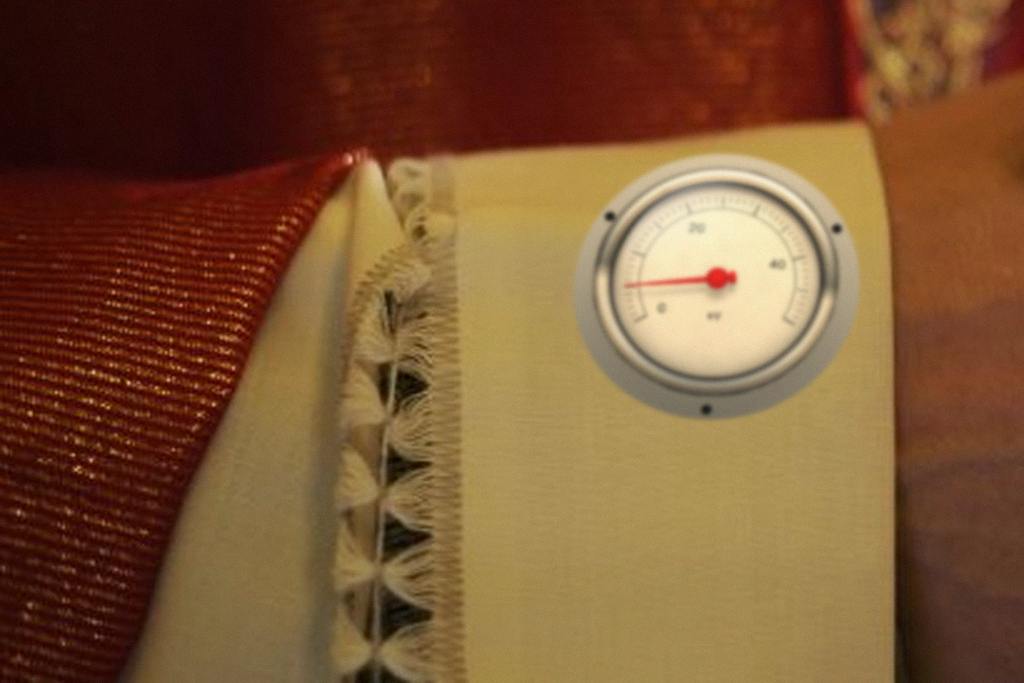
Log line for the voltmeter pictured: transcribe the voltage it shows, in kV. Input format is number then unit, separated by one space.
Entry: 5 kV
